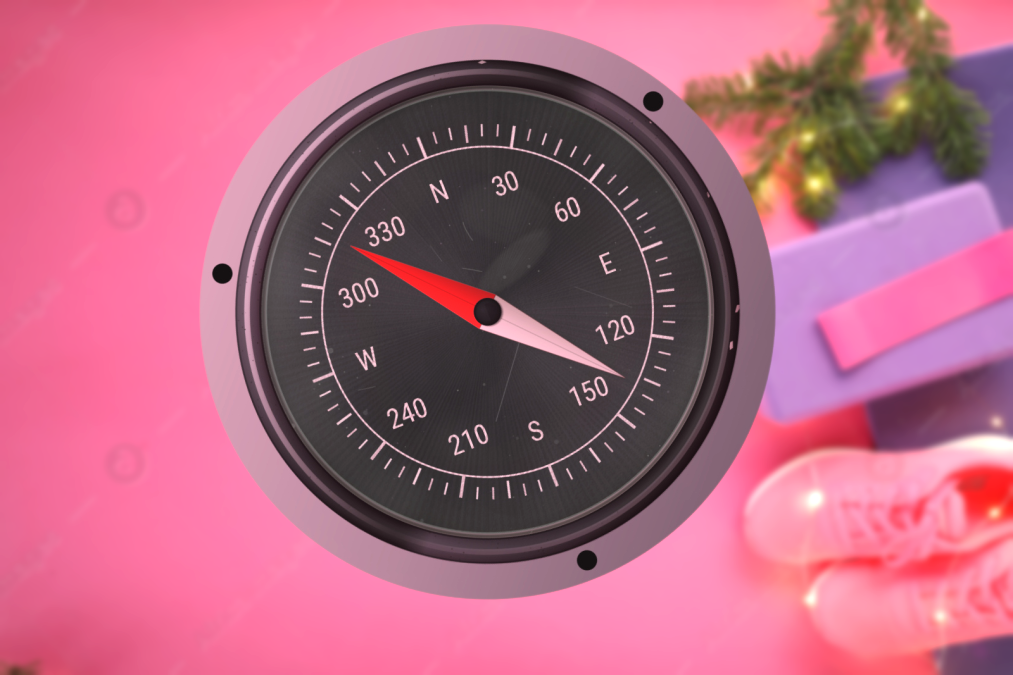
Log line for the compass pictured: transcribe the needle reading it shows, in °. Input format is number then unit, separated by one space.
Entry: 317.5 °
